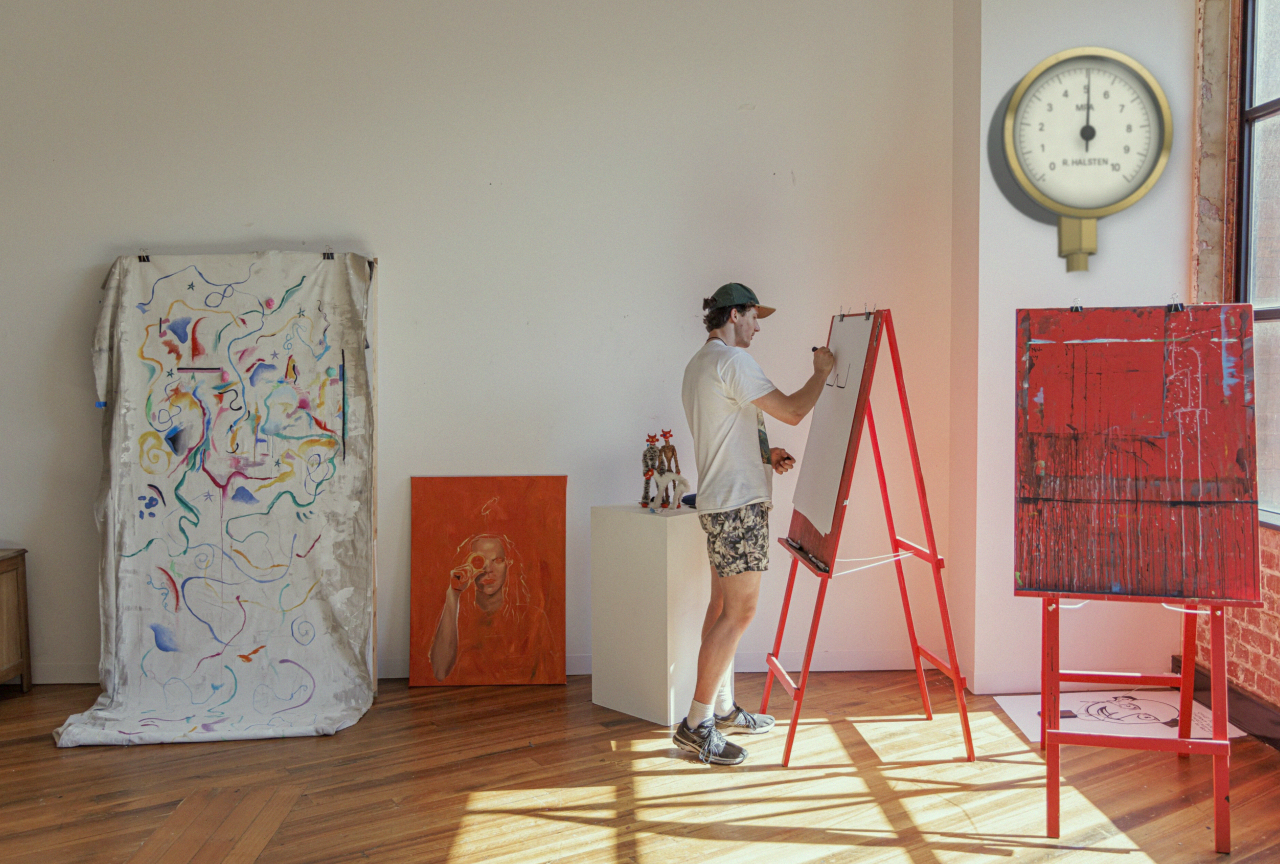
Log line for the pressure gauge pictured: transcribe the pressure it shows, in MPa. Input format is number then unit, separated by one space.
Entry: 5 MPa
